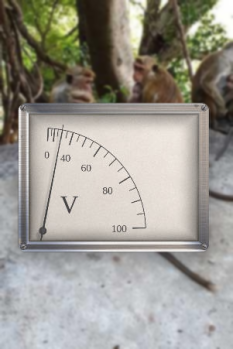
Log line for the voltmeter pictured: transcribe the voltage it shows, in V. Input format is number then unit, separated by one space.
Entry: 30 V
